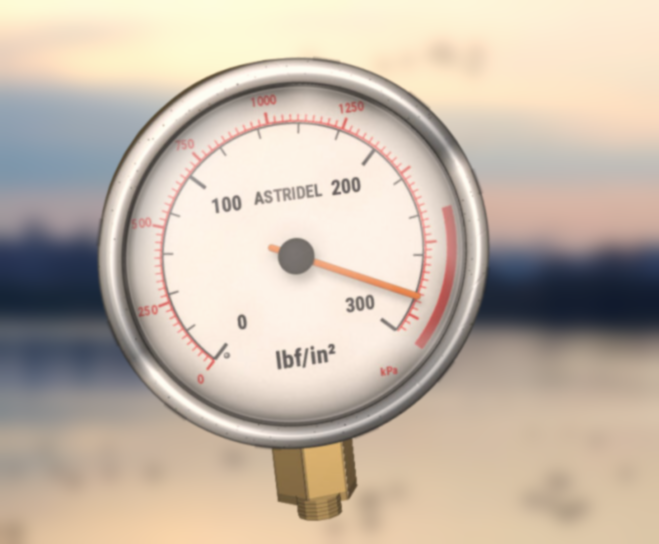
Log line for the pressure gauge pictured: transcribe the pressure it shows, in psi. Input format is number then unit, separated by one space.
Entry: 280 psi
